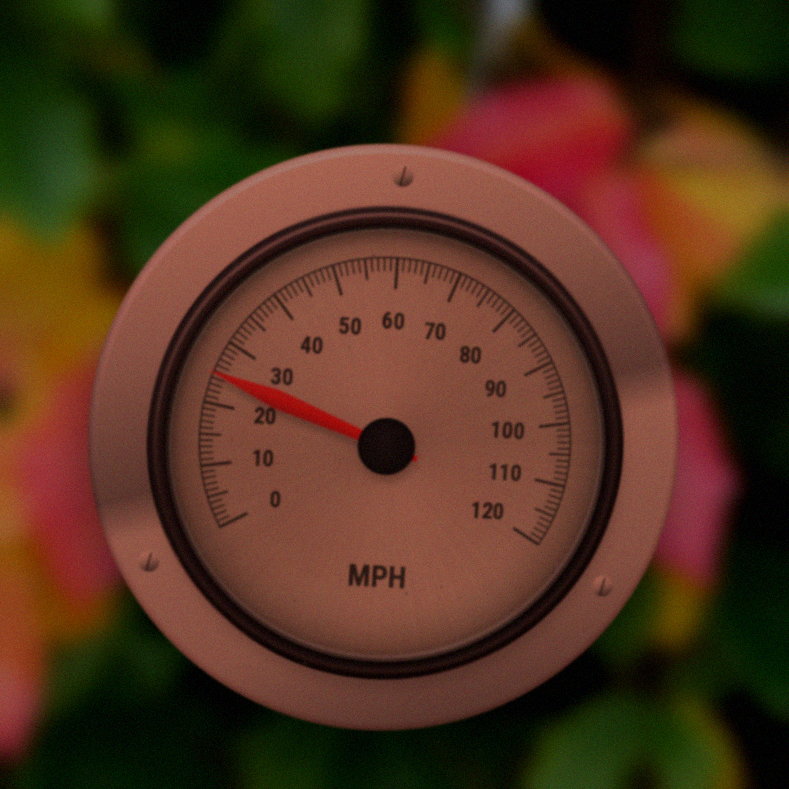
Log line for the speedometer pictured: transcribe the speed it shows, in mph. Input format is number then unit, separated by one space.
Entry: 25 mph
